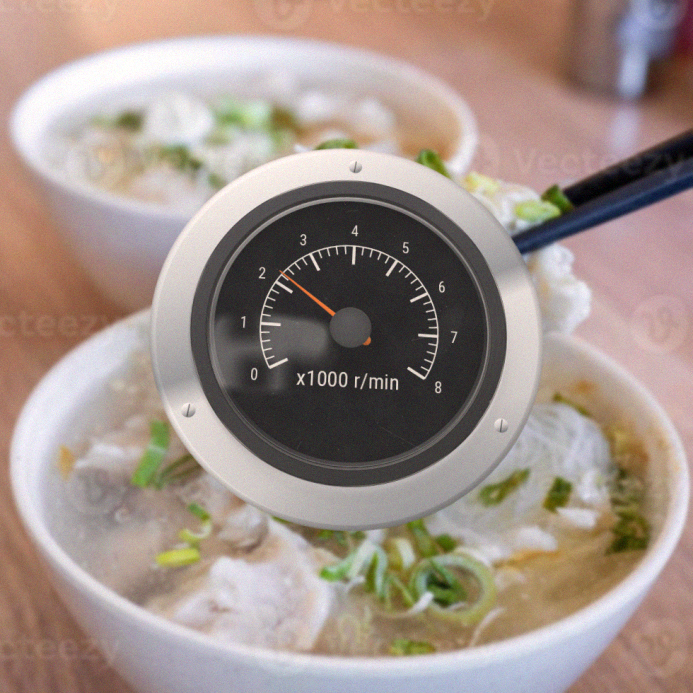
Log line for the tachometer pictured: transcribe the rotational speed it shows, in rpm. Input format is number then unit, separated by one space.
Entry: 2200 rpm
